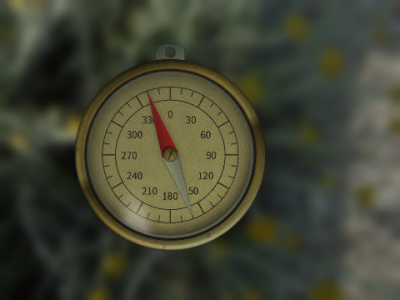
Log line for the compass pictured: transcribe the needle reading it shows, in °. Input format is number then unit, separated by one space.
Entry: 340 °
